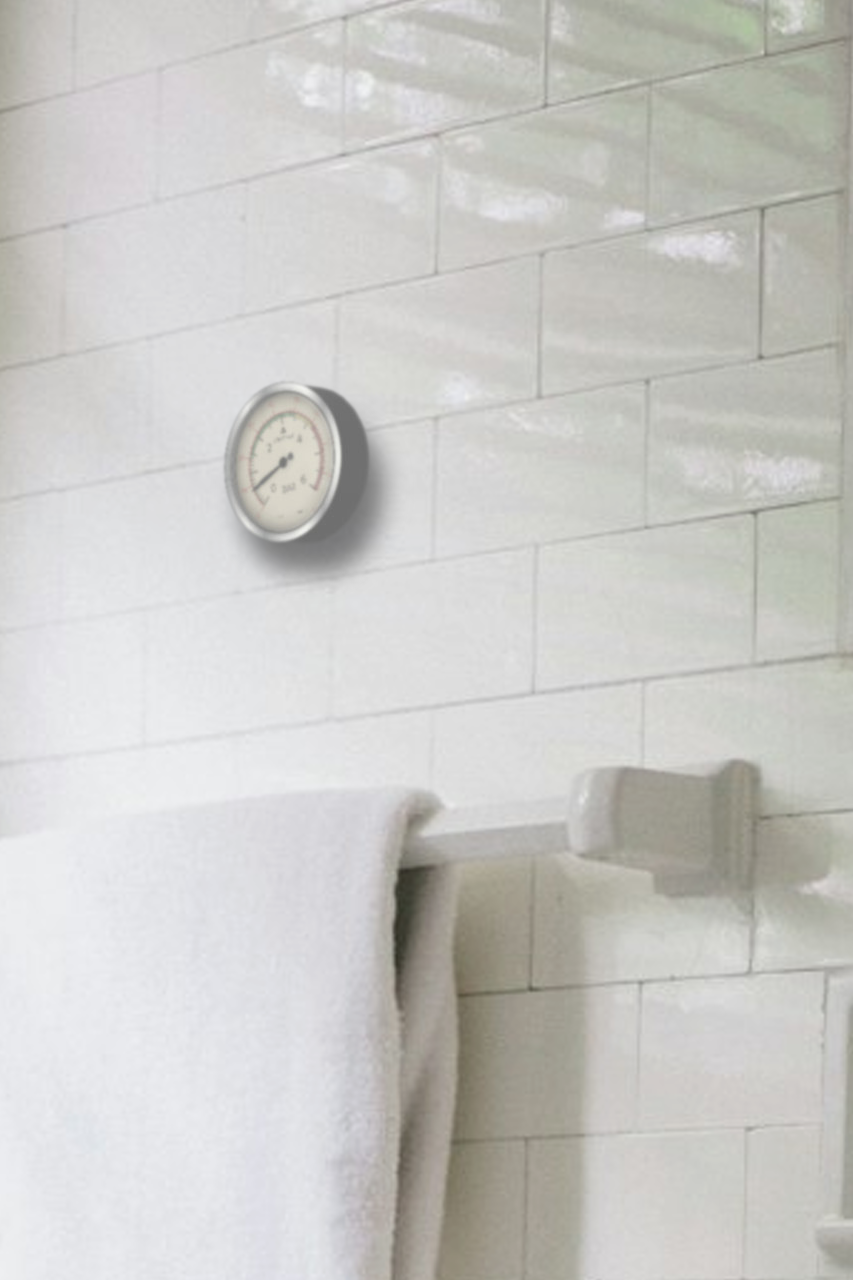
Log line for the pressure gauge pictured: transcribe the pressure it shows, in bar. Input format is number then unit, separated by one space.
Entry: 0.5 bar
